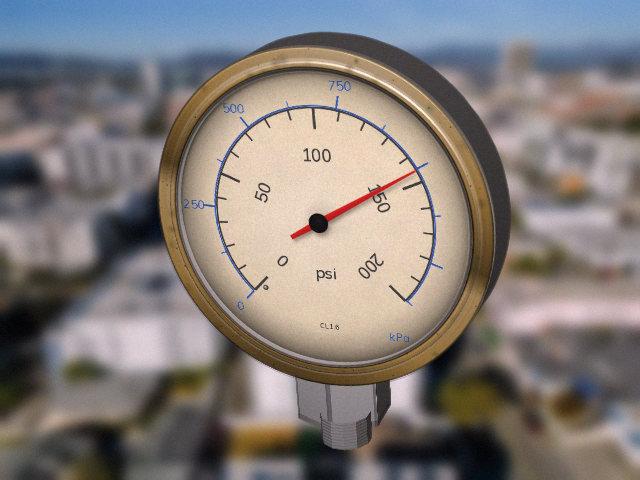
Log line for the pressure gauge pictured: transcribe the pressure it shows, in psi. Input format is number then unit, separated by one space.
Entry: 145 psi
